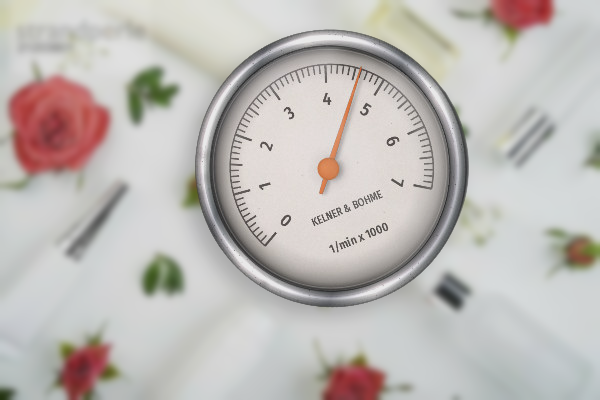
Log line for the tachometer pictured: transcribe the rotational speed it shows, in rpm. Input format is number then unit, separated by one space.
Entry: 4600 rpm
